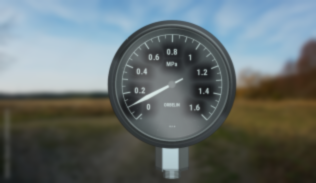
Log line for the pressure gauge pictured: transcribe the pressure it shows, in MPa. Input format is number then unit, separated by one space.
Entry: 0.1 MPa
